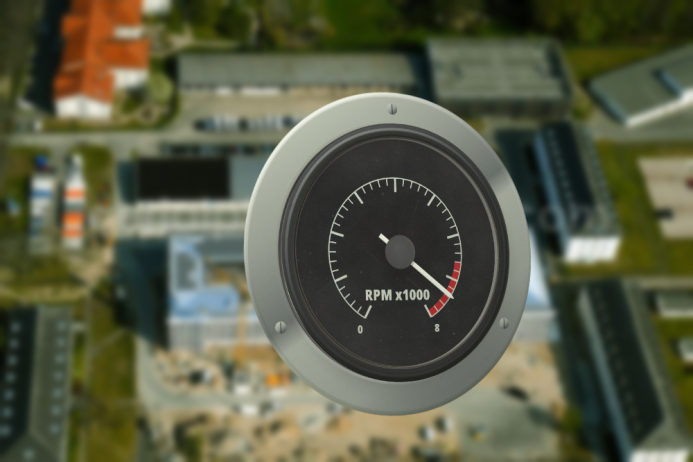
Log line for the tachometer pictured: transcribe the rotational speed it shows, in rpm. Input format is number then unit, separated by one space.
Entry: 7400 rpm
